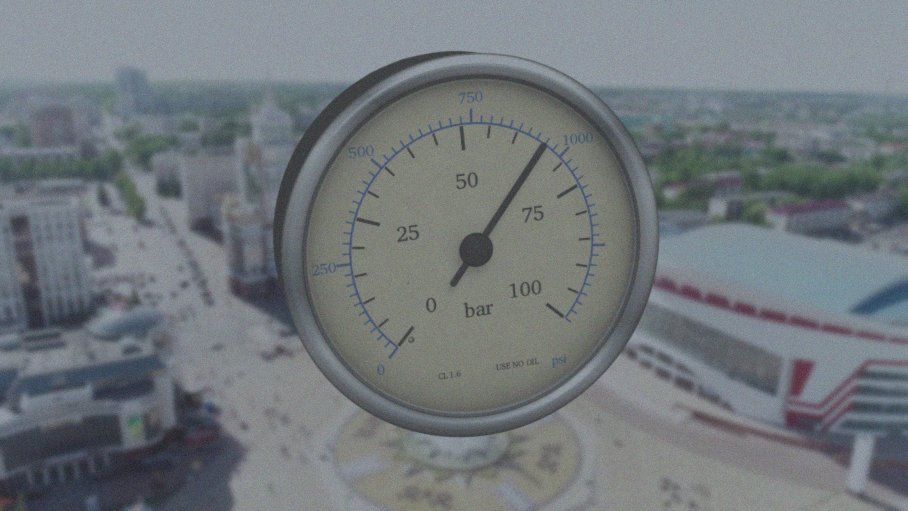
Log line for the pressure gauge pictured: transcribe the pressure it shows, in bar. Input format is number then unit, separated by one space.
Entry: 65 bar
